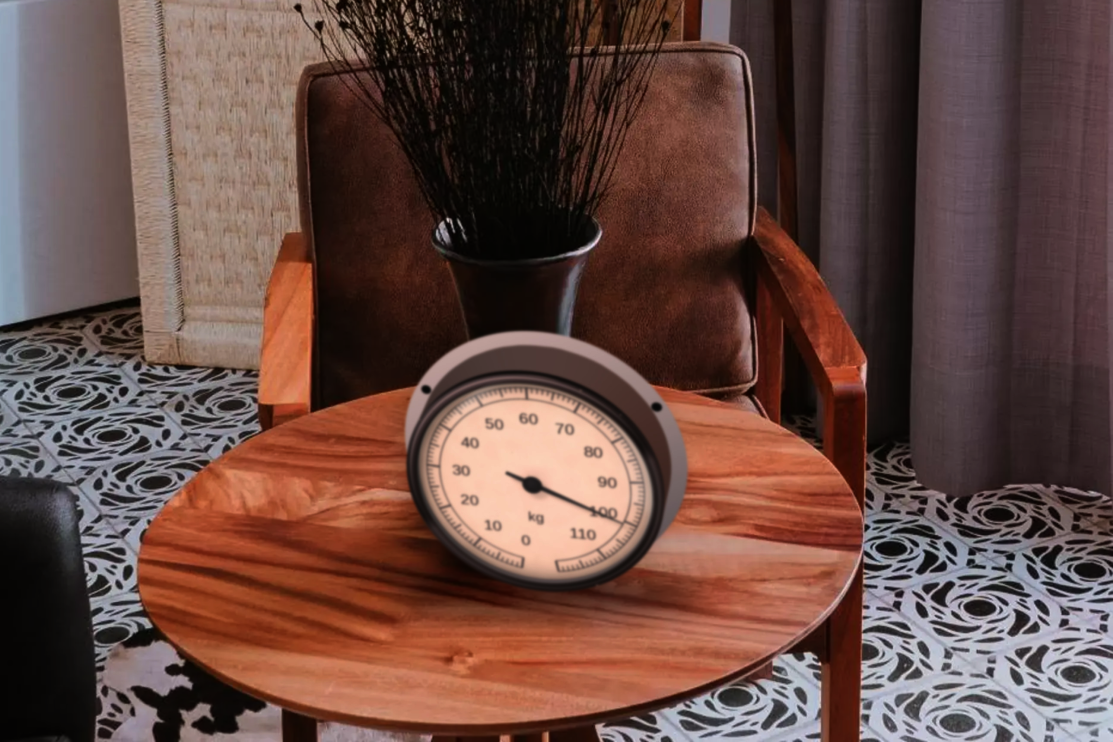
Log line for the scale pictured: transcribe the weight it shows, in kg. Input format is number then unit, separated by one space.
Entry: 100 kg
